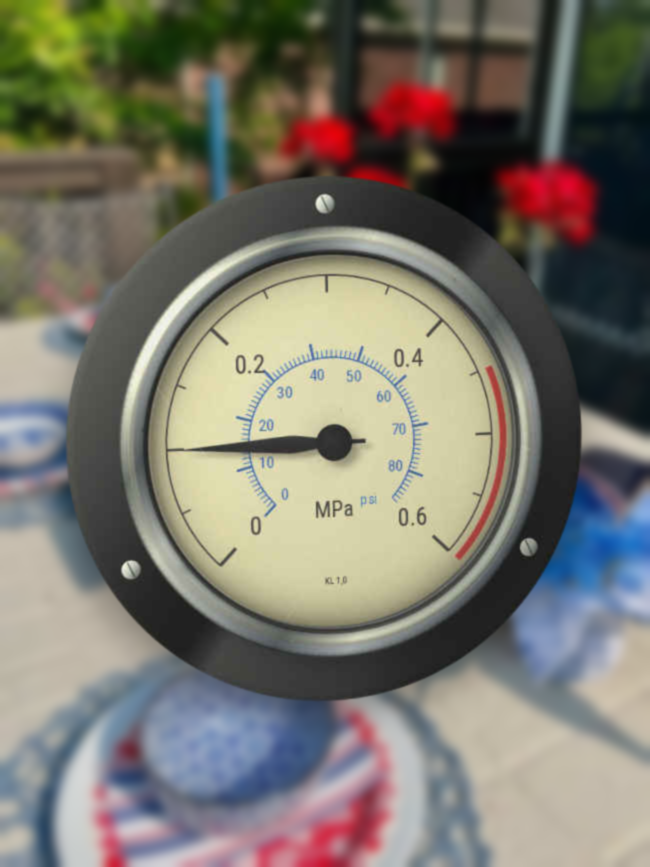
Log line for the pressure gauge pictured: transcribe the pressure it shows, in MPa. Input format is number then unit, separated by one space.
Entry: 0.1 MPa
